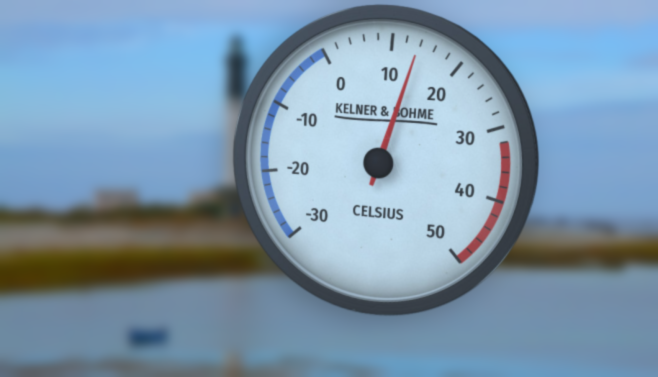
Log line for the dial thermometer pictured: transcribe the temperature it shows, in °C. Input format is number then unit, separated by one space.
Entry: 14 °C
